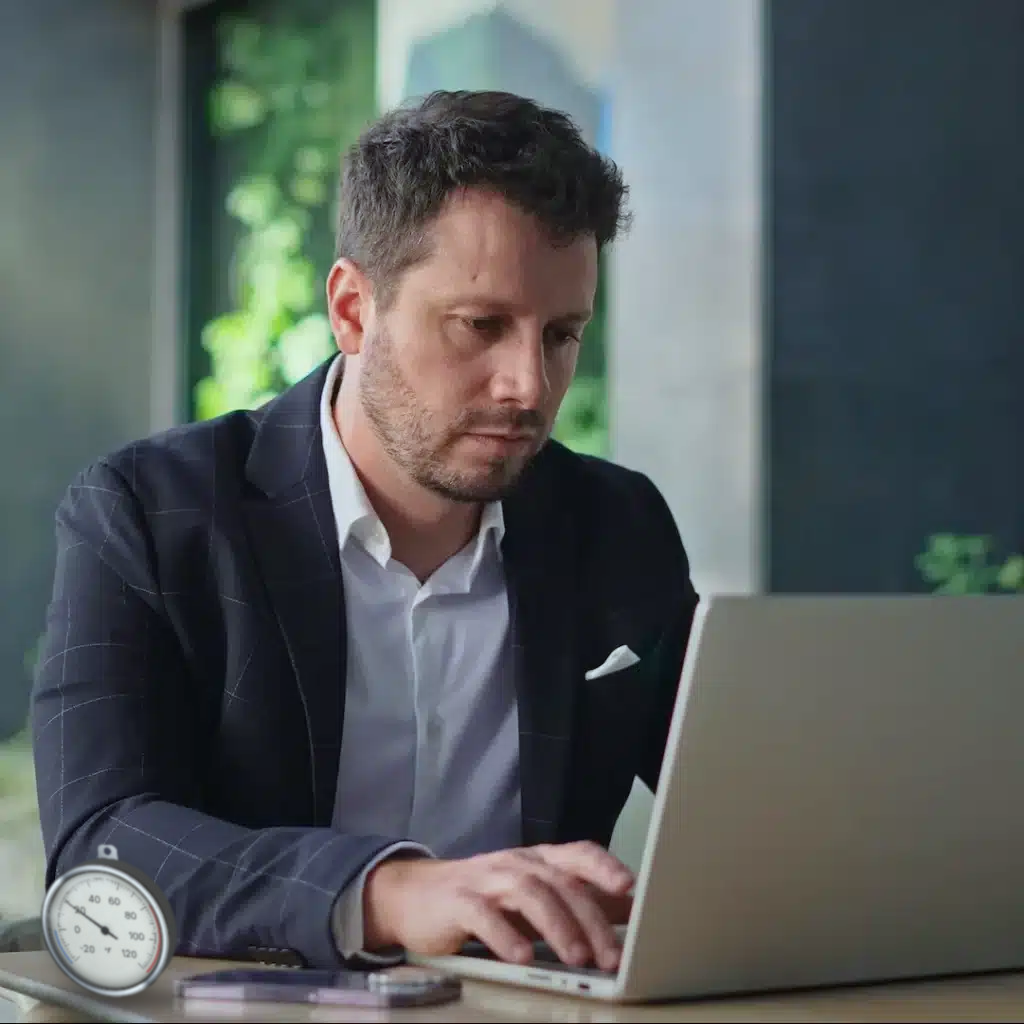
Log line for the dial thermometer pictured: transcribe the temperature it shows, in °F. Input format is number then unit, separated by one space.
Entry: 20 °F
